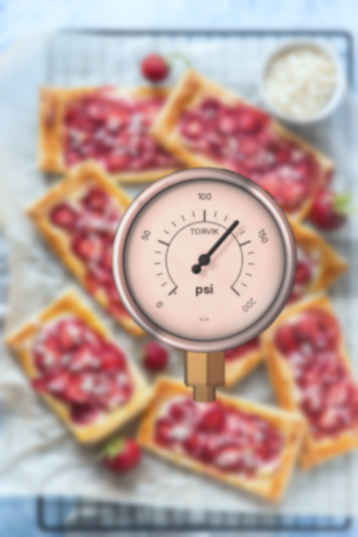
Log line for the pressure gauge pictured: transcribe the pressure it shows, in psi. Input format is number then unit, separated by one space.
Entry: 130 psi
